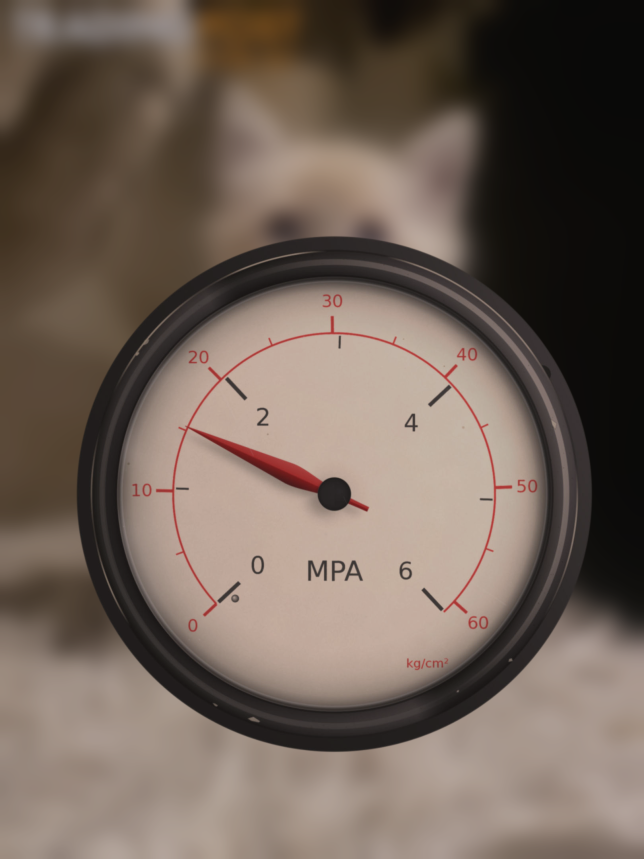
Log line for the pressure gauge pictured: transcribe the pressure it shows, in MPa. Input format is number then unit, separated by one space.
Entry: 1.5 MPa
